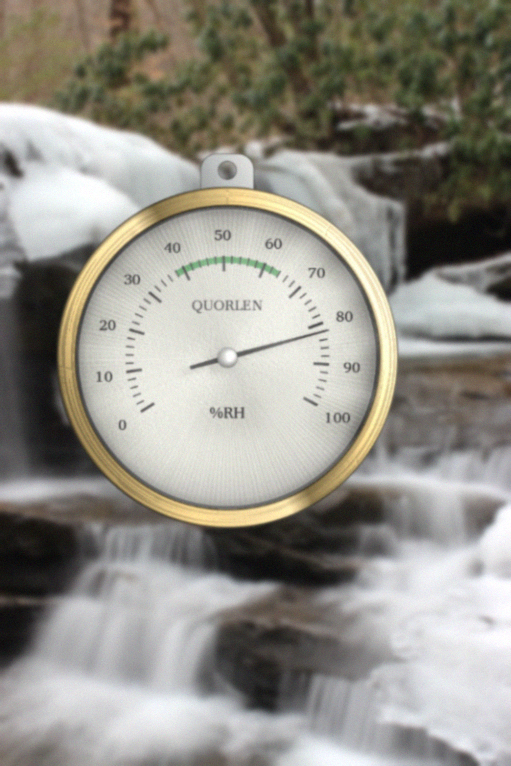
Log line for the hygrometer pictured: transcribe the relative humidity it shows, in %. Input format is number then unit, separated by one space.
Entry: 82 %
